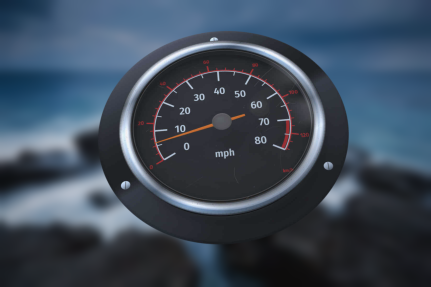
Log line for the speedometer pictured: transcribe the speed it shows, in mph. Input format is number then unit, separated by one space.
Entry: 5 mph
